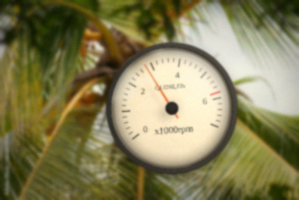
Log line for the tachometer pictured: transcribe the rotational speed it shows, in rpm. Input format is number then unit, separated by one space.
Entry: 2800 rpm
